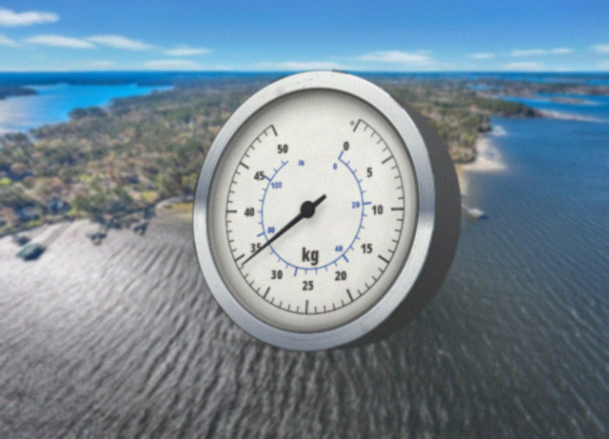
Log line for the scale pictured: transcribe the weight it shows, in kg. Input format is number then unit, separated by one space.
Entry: 34 kg
